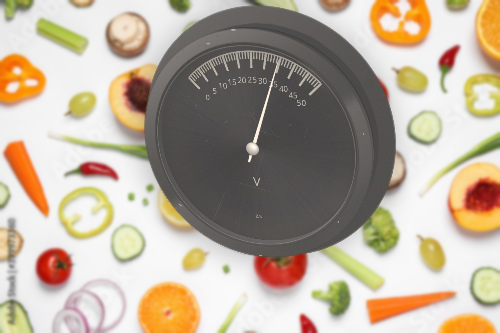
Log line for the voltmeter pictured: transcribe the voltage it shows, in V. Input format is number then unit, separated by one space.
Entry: 35 V
